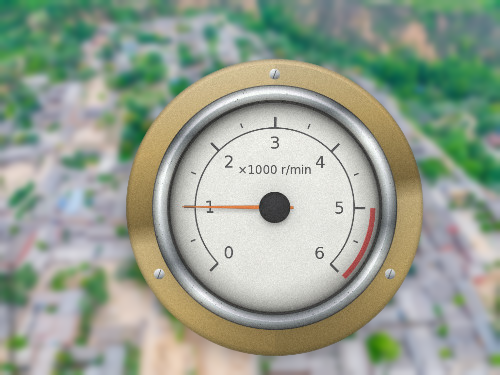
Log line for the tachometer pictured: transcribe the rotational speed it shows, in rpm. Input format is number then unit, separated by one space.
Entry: 1000 rpm
